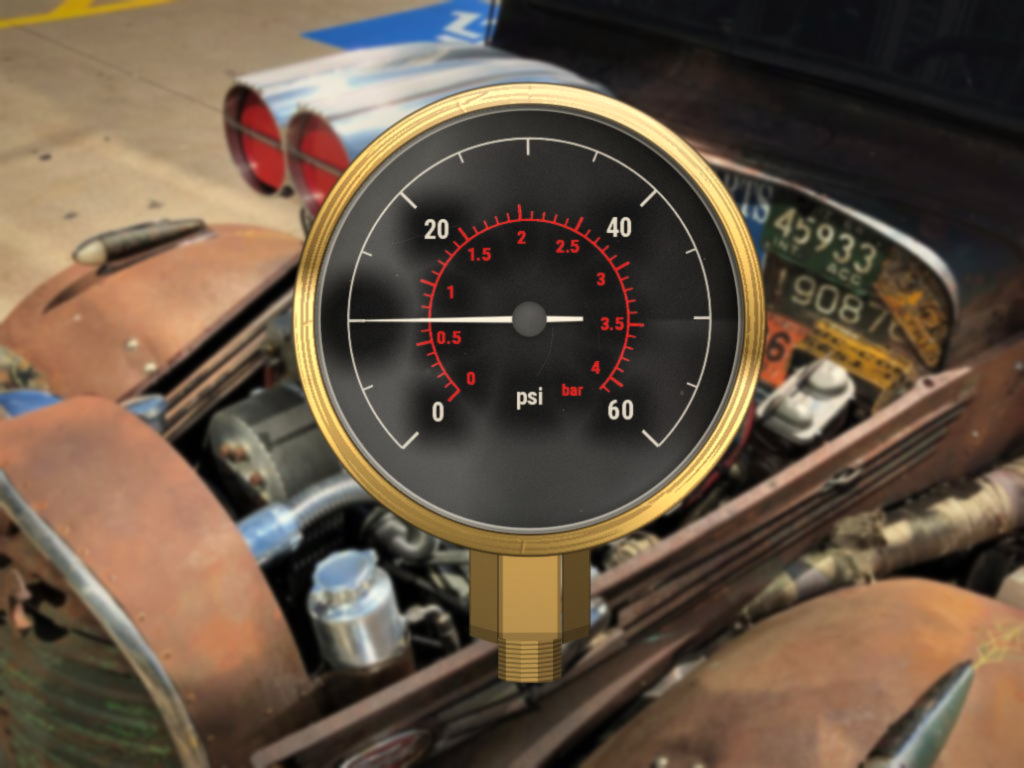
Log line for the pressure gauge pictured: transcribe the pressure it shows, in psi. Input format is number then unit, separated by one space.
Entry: 10 psi
